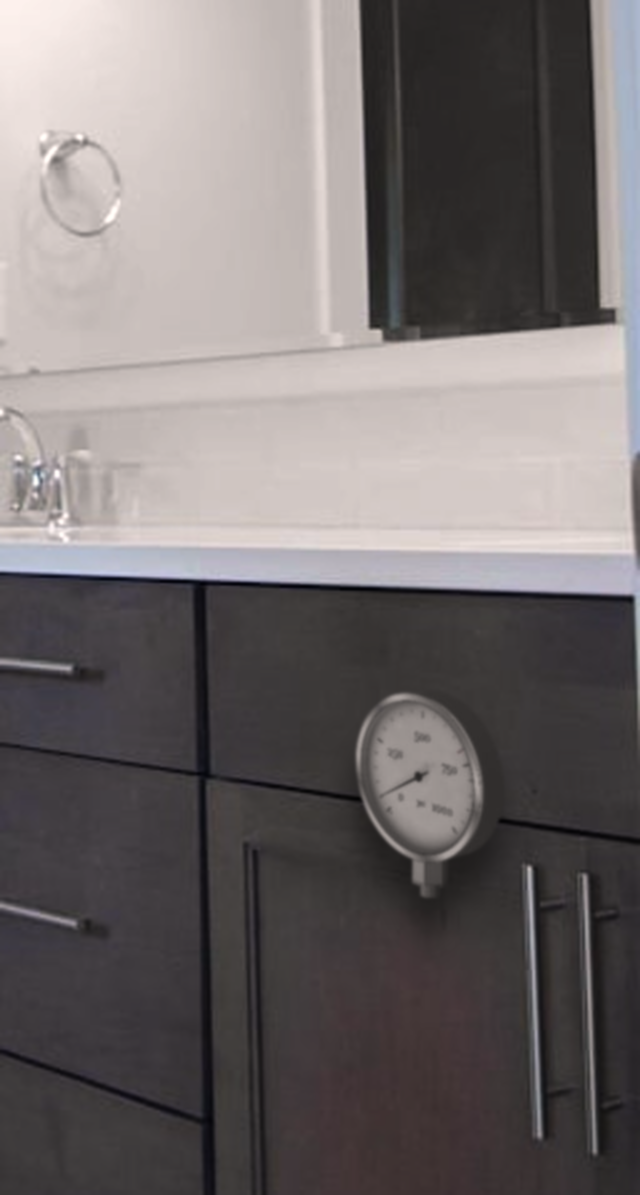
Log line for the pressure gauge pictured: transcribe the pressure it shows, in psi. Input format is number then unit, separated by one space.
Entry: 50 psi
